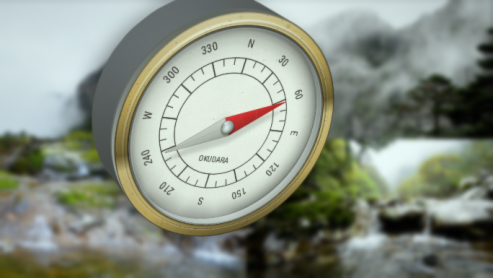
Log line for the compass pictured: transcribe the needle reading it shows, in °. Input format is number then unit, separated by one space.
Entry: 60 °
